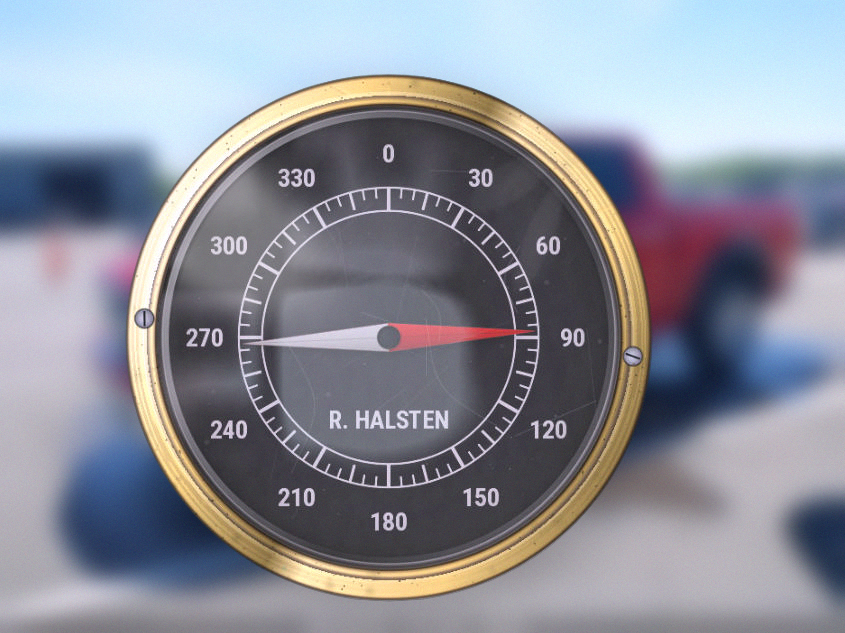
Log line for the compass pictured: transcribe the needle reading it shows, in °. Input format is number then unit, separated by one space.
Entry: 87.5 °
